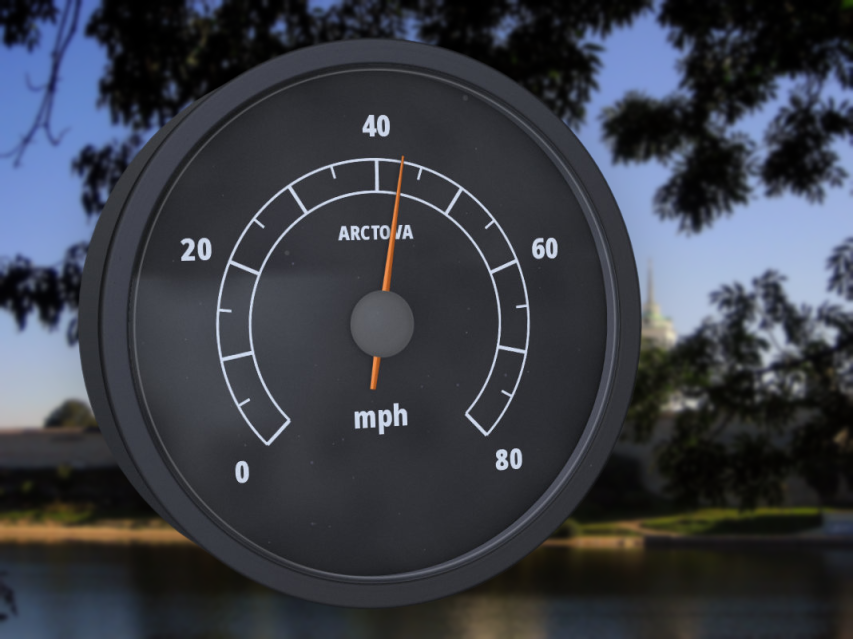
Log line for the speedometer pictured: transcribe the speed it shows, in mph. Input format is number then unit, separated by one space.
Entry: 42.5 mph
